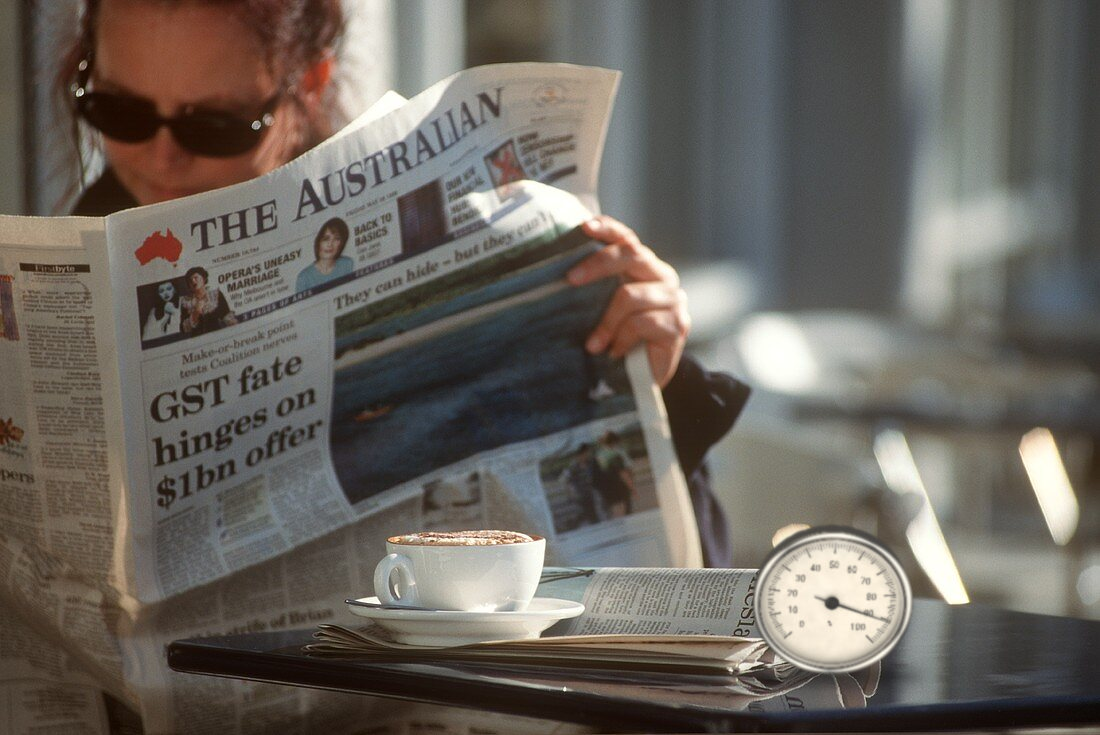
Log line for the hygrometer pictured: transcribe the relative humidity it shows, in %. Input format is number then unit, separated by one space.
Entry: 90 %
